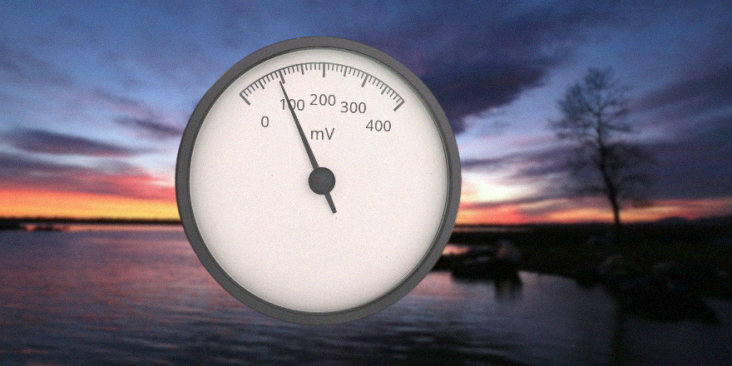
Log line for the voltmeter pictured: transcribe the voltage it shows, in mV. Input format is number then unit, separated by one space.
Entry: 90 mV
